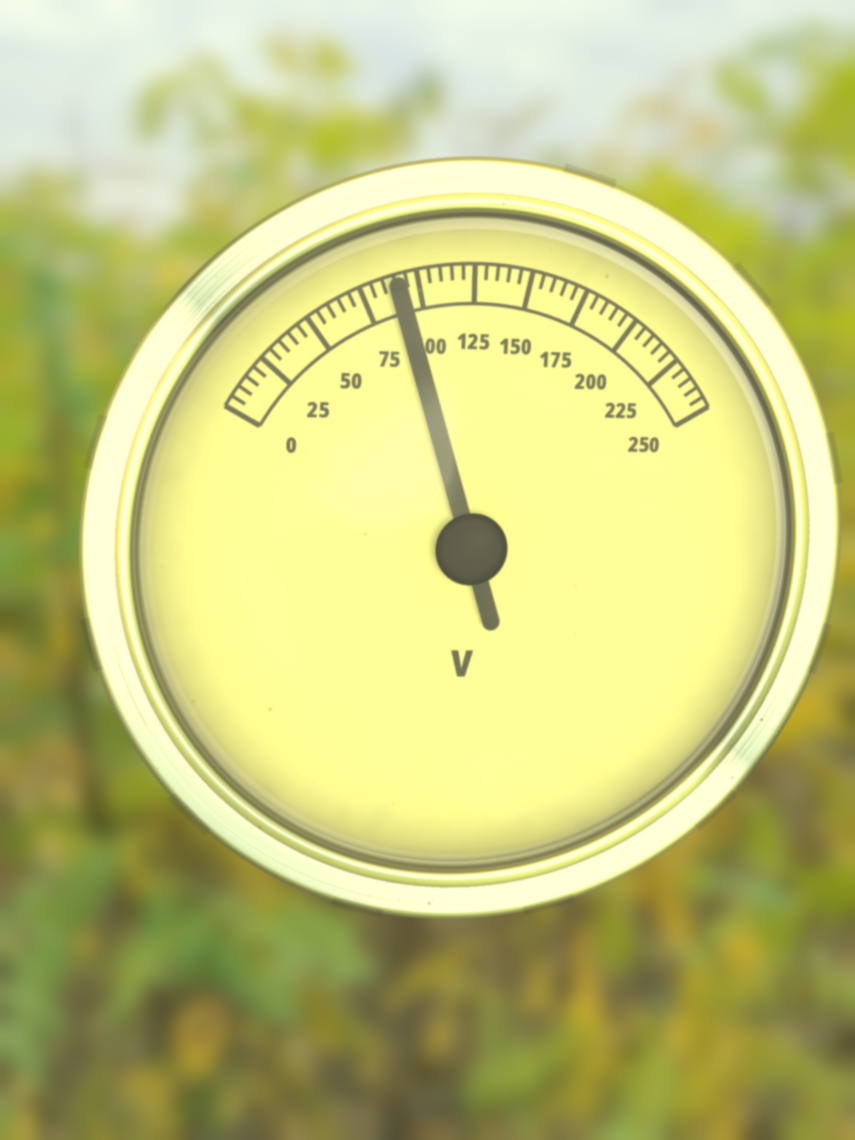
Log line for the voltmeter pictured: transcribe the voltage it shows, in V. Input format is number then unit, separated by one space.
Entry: 90 V
